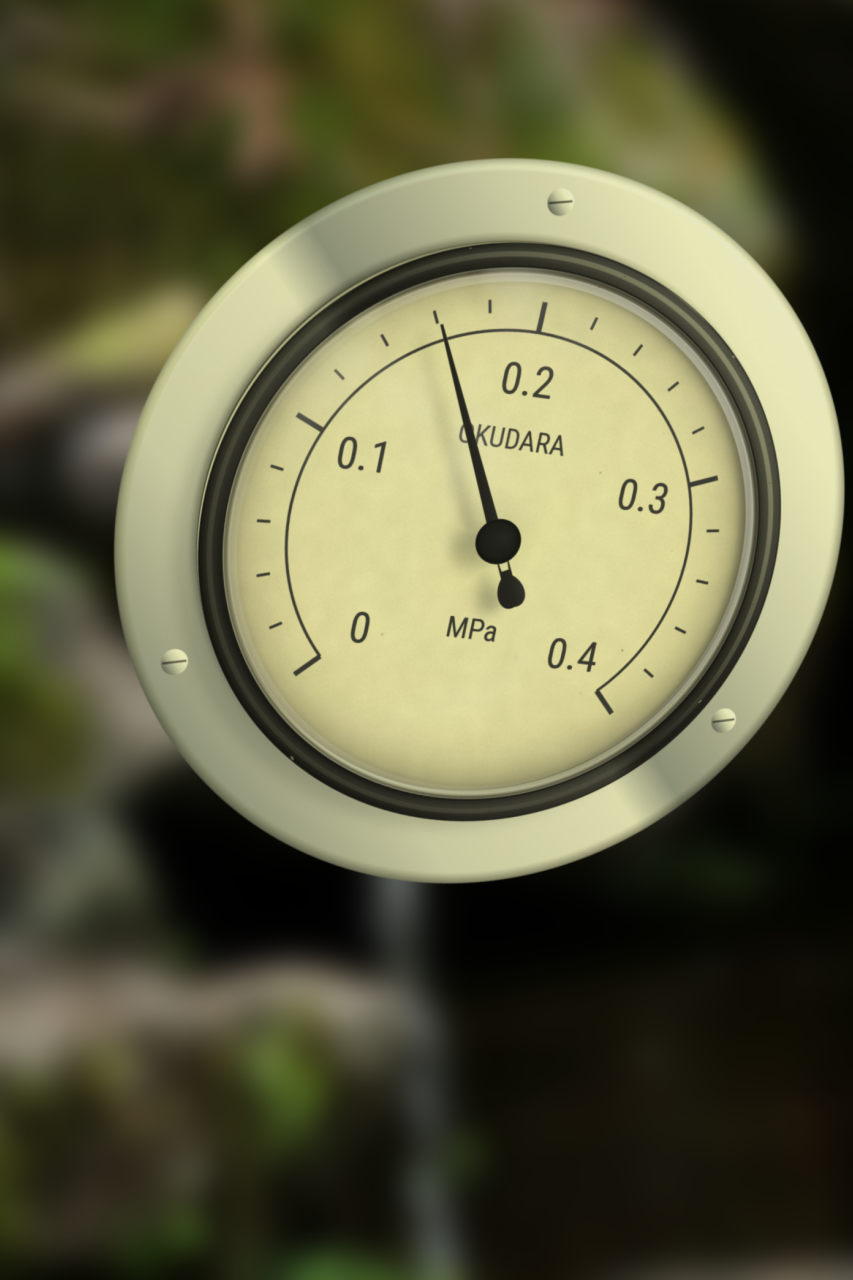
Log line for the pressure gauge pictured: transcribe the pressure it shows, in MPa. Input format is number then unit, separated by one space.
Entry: 0.16 MPa
